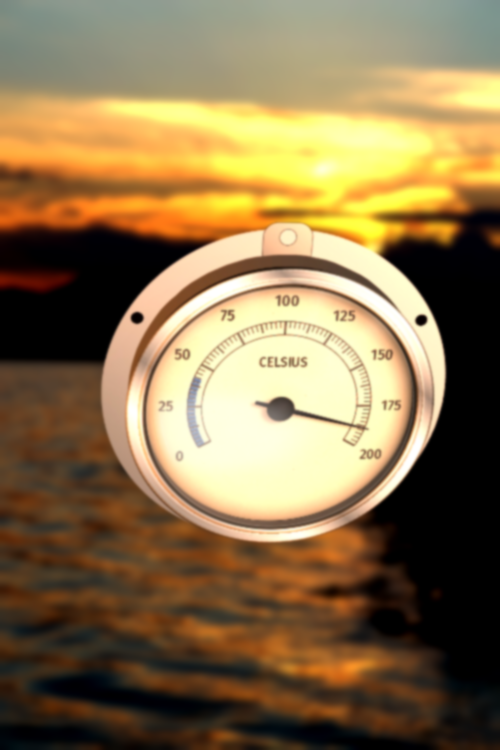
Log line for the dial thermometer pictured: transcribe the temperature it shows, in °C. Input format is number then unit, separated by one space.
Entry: 187.5 °C
